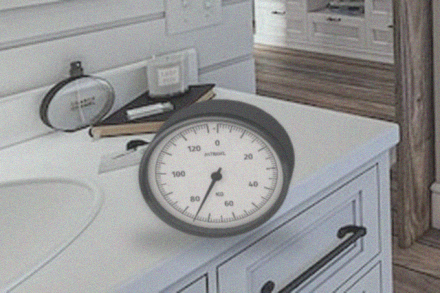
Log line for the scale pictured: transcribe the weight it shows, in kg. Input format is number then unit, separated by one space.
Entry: 75 kg
